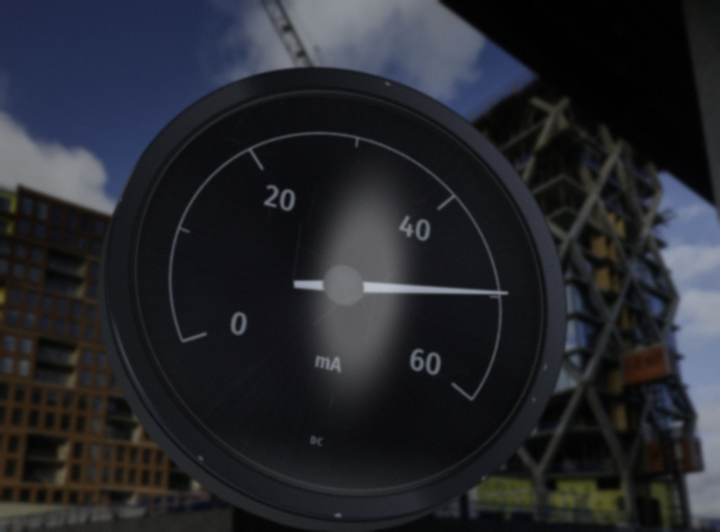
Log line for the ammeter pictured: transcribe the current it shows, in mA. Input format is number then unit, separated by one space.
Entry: 50 mA
